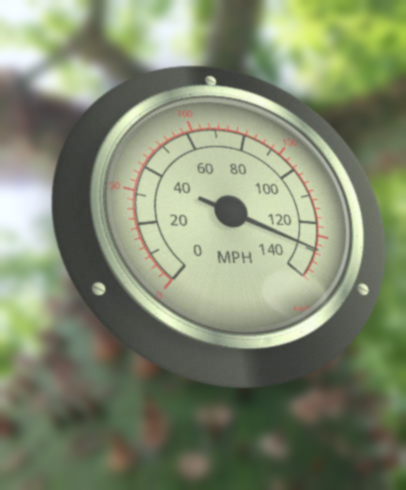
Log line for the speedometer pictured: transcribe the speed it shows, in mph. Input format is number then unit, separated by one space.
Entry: 130 mph
